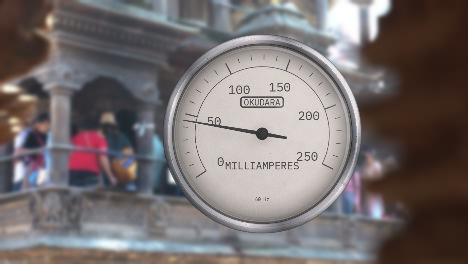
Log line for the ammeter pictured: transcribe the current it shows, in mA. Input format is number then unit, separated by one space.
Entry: 45 mA
